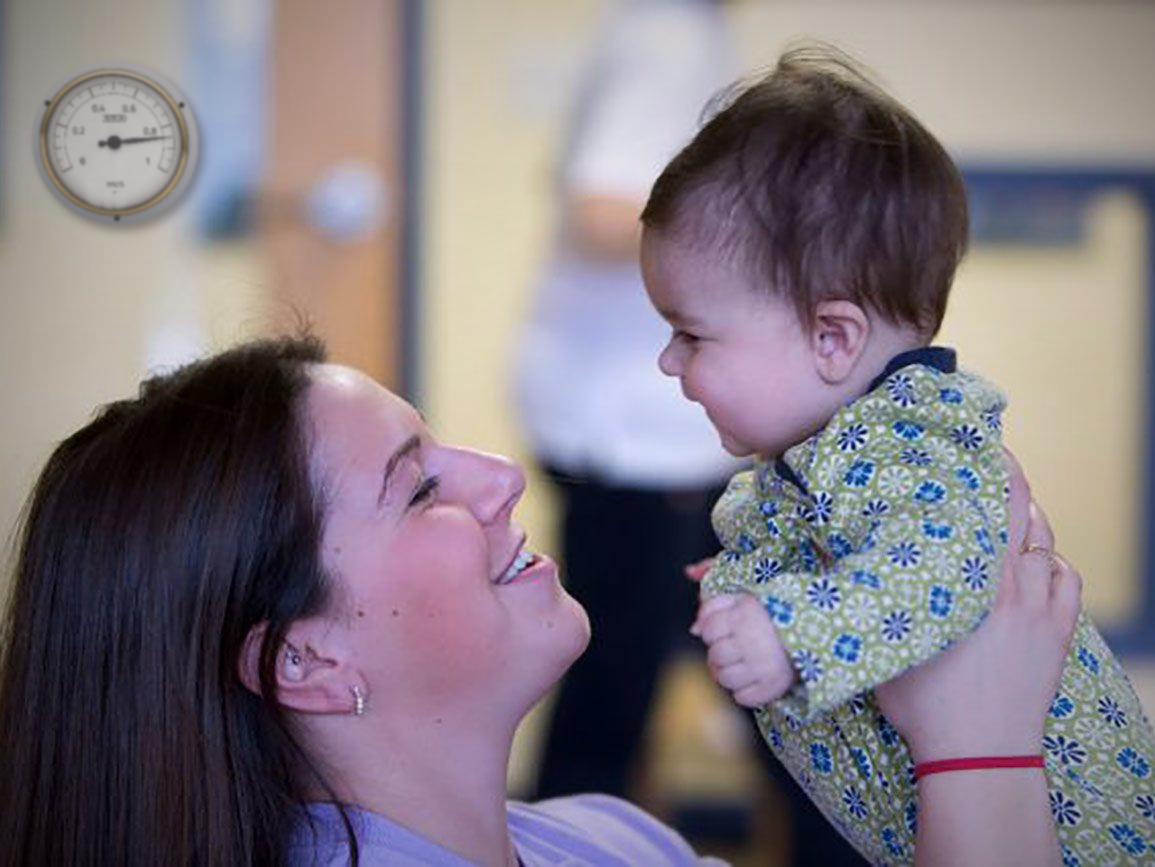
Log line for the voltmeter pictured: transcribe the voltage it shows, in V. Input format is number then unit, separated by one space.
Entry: 0.85 V
